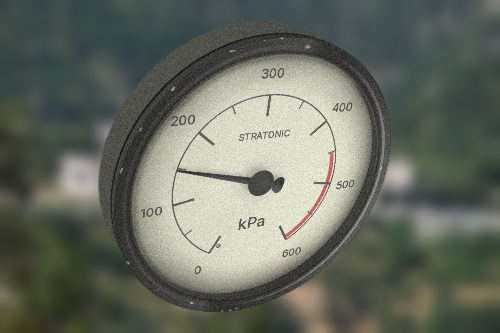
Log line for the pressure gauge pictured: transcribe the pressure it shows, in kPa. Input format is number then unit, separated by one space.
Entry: 150 kPa
